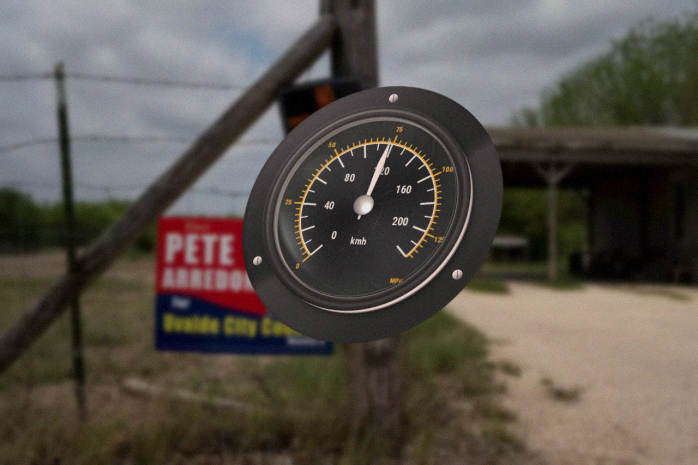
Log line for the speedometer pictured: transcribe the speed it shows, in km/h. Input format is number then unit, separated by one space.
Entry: 120 km/h
